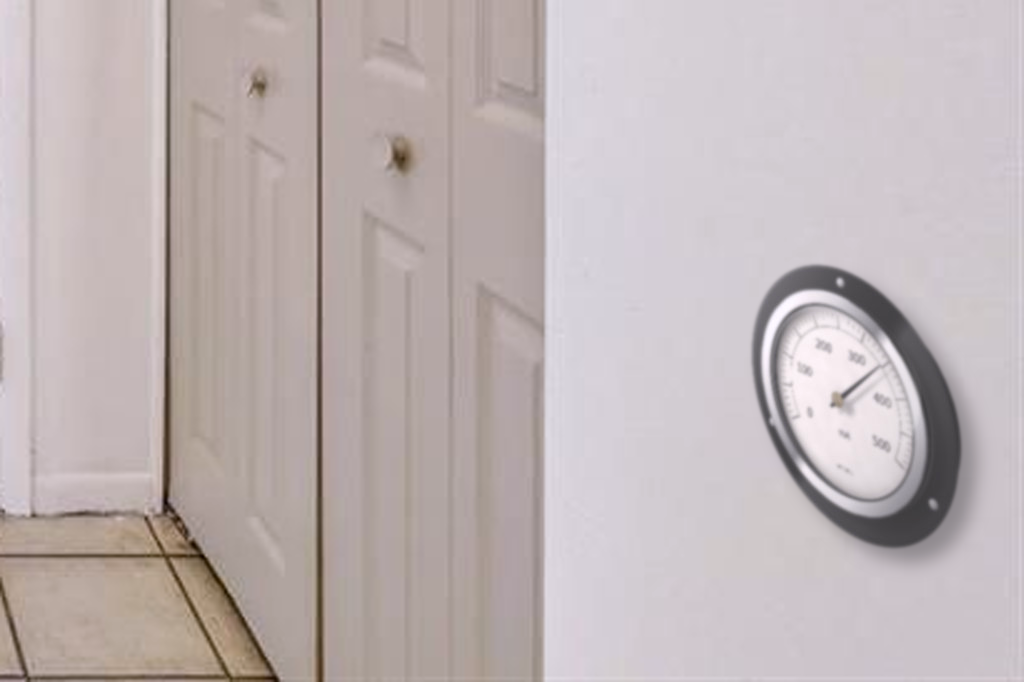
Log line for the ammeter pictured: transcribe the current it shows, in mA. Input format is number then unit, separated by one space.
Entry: 350 mA
